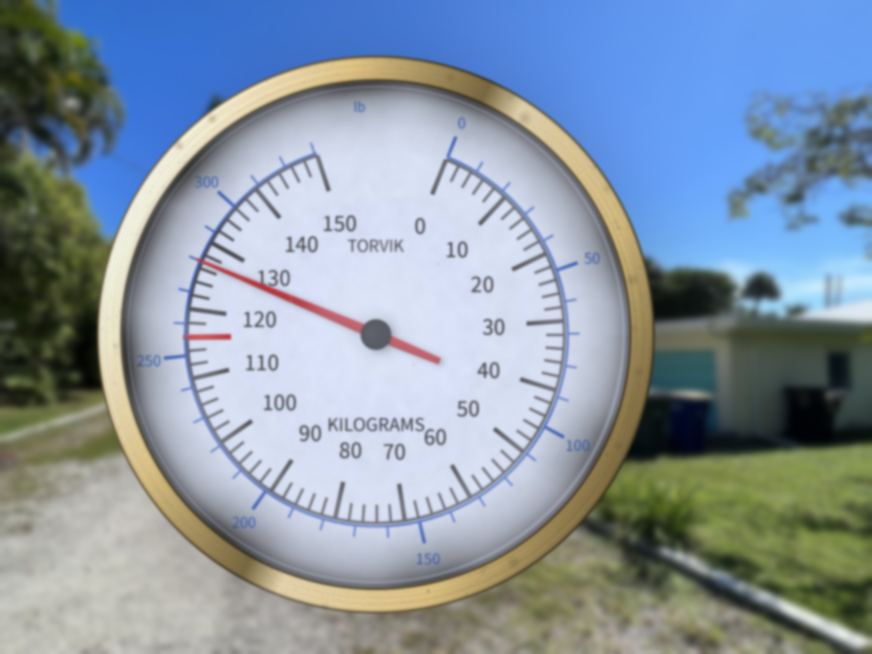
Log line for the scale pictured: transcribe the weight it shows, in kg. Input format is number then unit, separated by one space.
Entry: 127 kg
